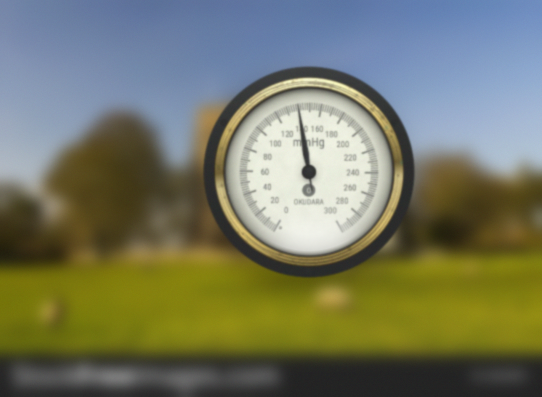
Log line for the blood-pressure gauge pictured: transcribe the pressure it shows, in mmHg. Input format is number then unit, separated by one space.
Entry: 140 mmHg
